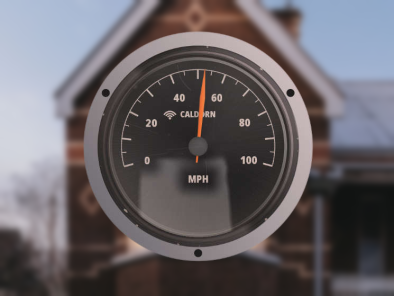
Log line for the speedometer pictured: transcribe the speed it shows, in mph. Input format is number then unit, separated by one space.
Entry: 52.5 mph
